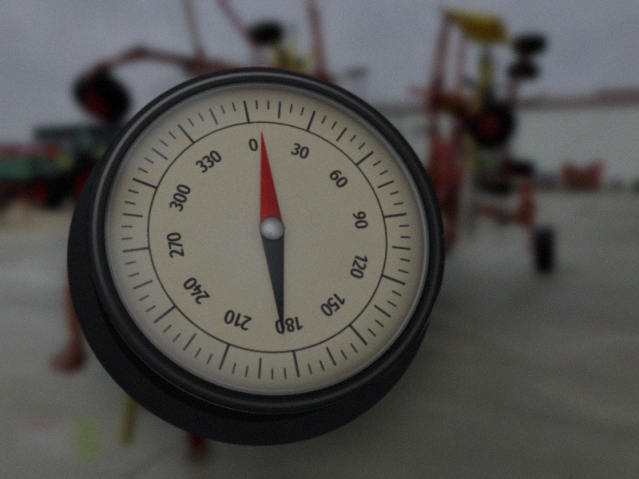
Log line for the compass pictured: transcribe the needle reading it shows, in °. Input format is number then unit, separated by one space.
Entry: 5 °
